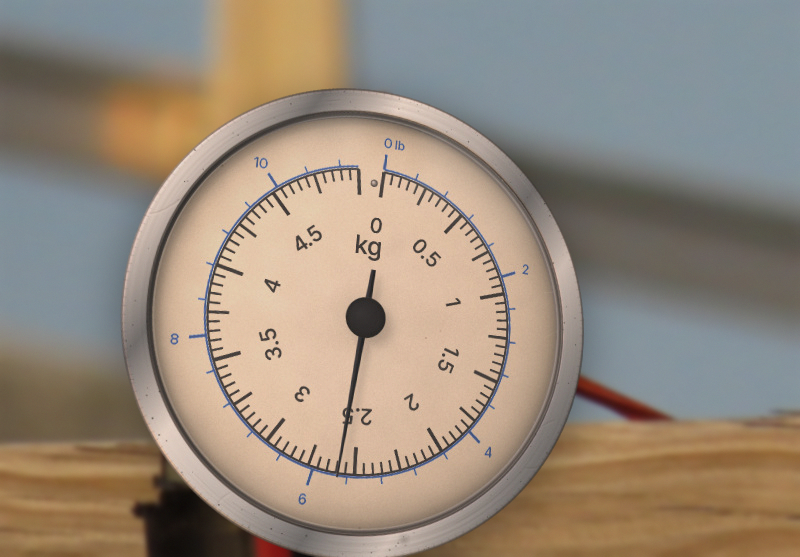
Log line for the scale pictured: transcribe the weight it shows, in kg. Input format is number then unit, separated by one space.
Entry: 2.6 kg
